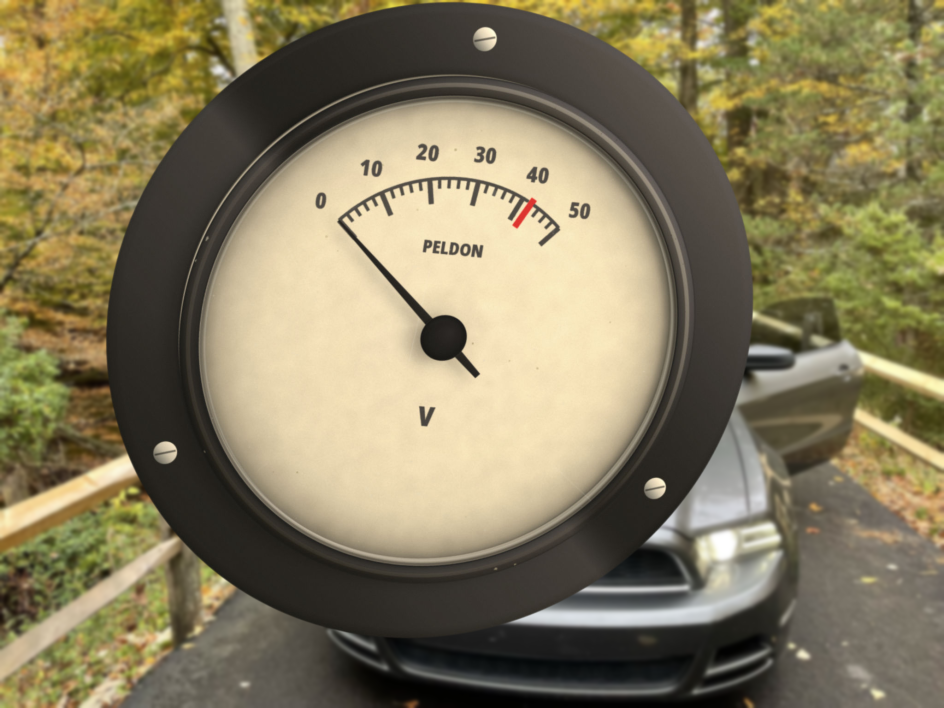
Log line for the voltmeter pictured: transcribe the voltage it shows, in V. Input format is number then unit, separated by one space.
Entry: 0 V
